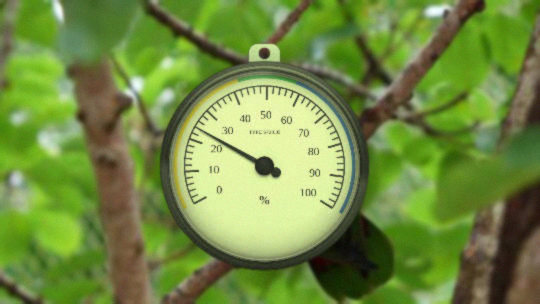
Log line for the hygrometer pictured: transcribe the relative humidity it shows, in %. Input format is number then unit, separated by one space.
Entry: 24 %
